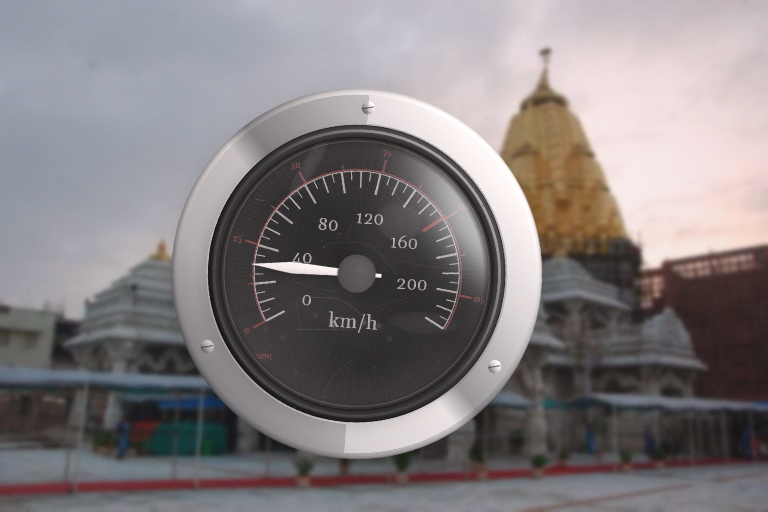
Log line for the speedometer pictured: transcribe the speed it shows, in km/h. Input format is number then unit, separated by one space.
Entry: 30 km/h
